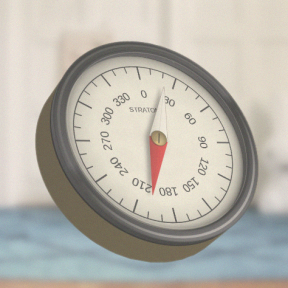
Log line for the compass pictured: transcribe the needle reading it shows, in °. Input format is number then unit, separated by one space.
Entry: 200 °
